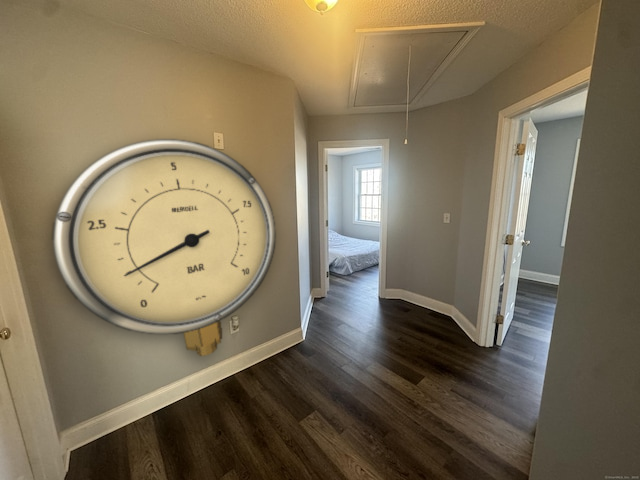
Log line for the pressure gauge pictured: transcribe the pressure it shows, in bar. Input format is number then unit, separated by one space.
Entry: 1 bar
